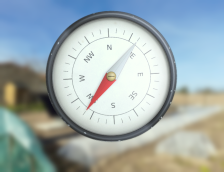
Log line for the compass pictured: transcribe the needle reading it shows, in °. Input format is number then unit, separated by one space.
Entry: 220 °
